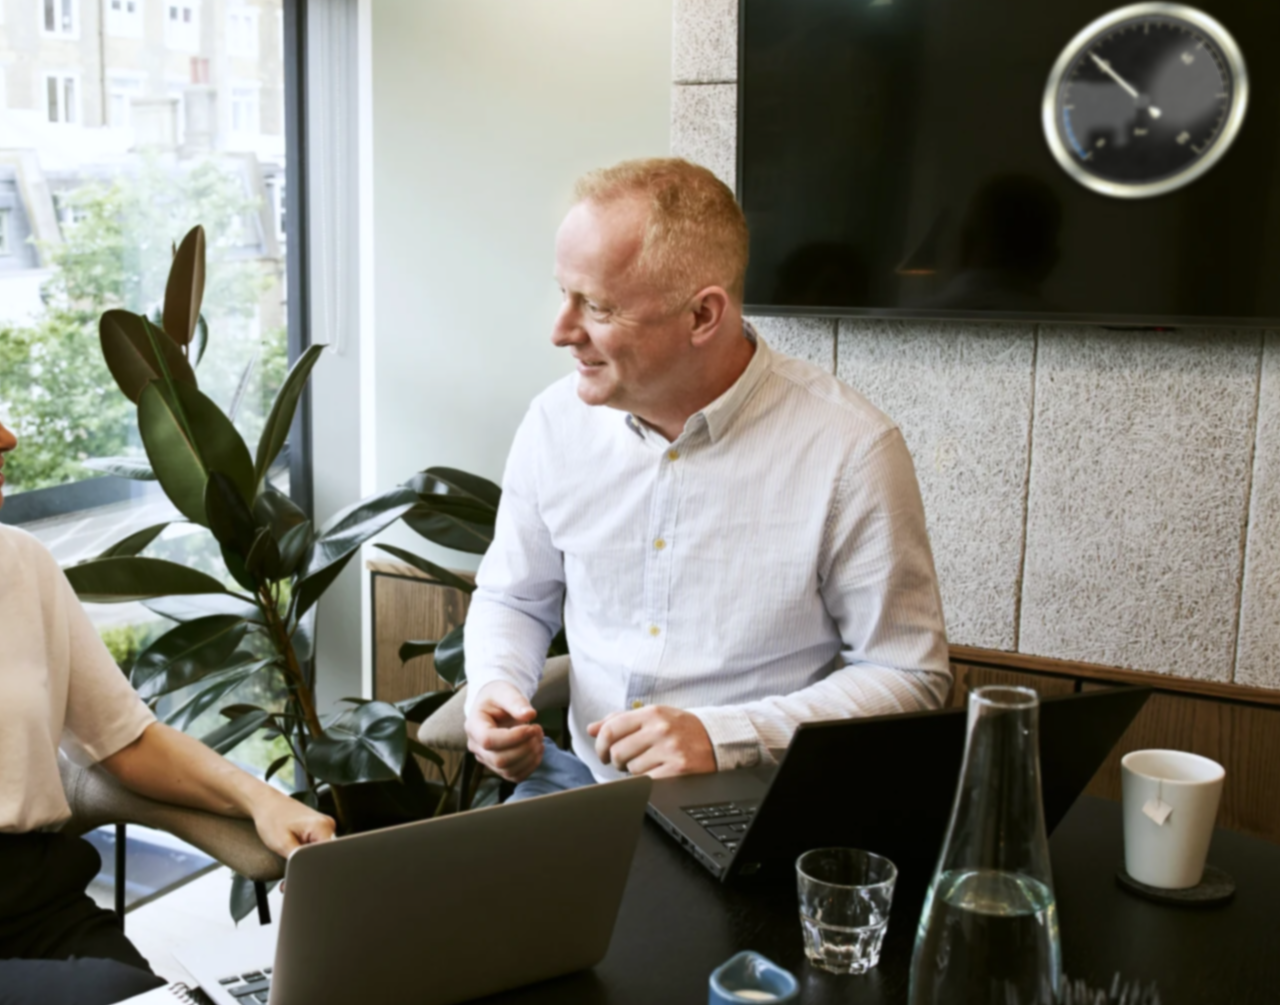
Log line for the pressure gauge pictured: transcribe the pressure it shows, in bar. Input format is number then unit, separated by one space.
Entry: 20 bar
